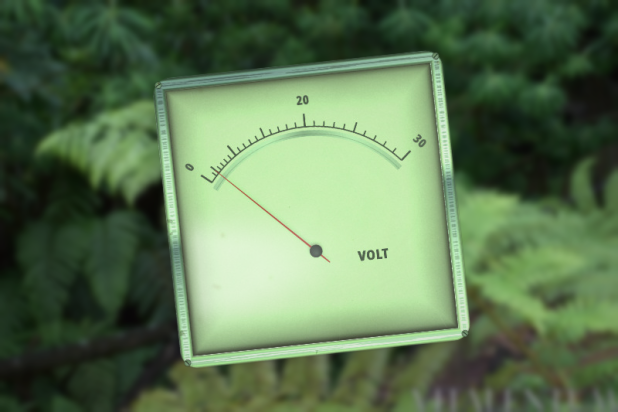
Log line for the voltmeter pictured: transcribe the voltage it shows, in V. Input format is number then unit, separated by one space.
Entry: 5 V
